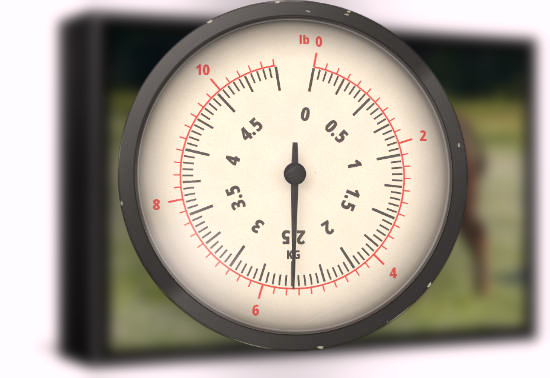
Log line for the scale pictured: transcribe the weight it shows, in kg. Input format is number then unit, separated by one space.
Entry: 2.5 kg
